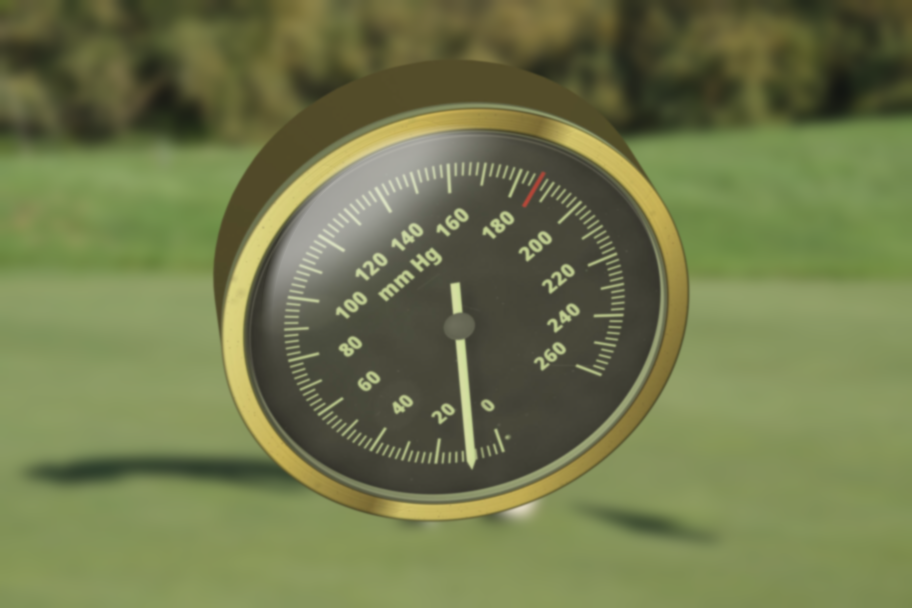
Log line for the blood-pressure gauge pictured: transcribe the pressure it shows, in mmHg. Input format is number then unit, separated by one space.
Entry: 10 mmHg
